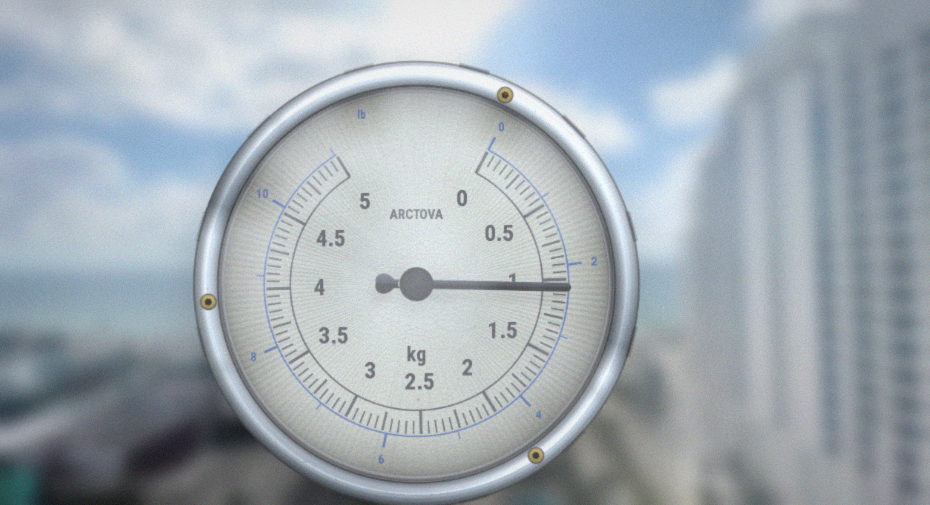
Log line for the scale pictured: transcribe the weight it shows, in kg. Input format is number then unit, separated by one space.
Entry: 1.05 kg
